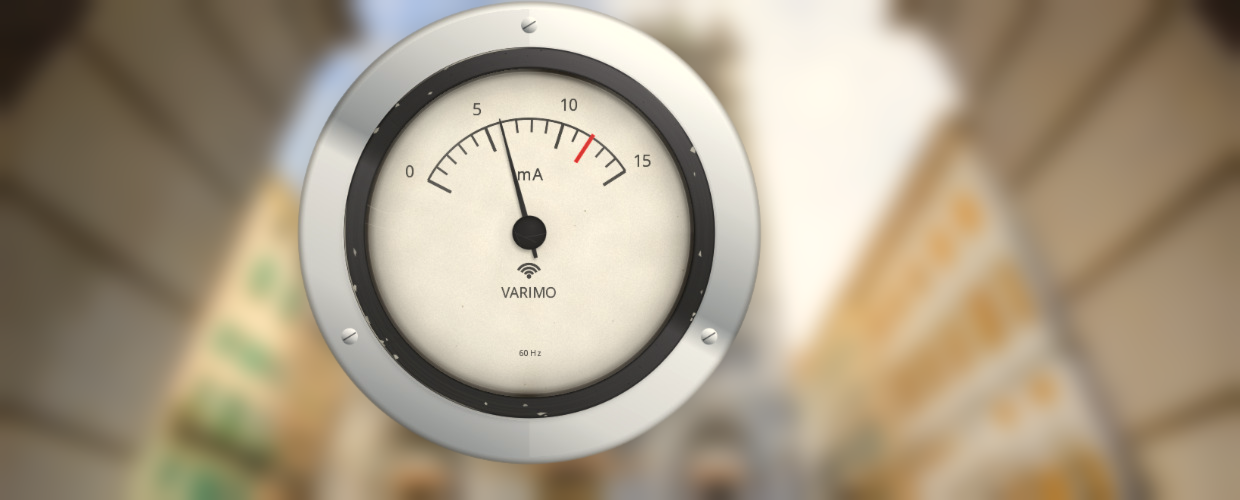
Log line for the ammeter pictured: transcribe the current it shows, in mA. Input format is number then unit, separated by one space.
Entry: 6 mA
